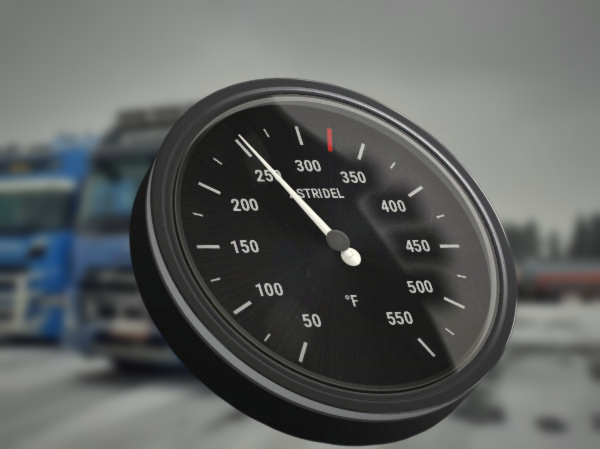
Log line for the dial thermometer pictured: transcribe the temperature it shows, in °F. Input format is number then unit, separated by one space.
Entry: 250 °F
